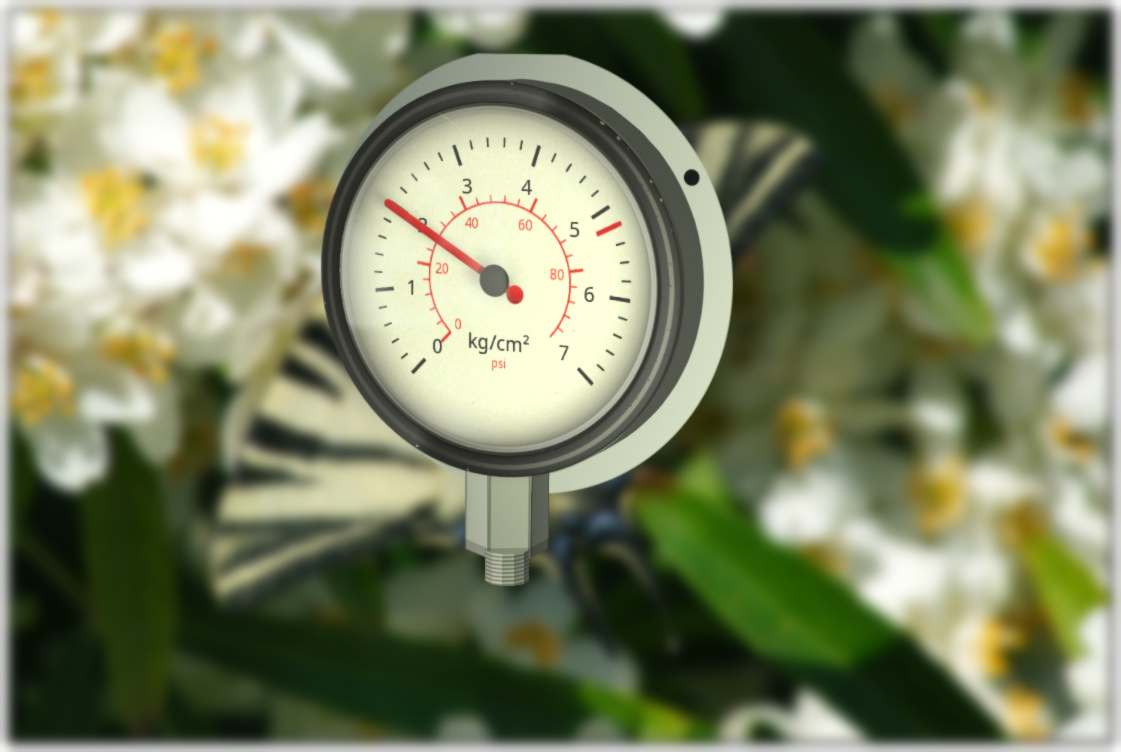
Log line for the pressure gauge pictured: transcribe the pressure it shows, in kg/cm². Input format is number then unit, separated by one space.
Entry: 2 kg/cm²
